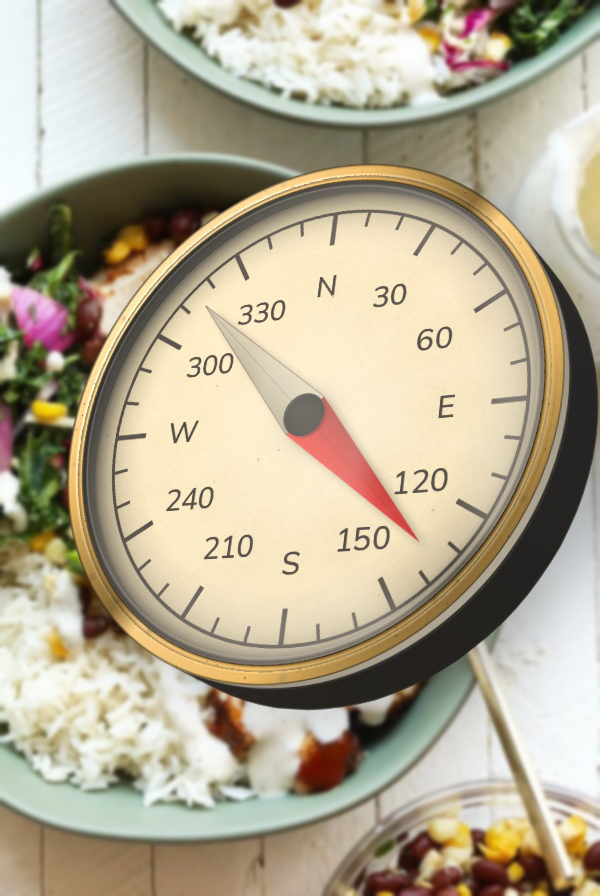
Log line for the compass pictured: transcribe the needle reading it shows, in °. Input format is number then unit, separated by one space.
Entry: 135 °
